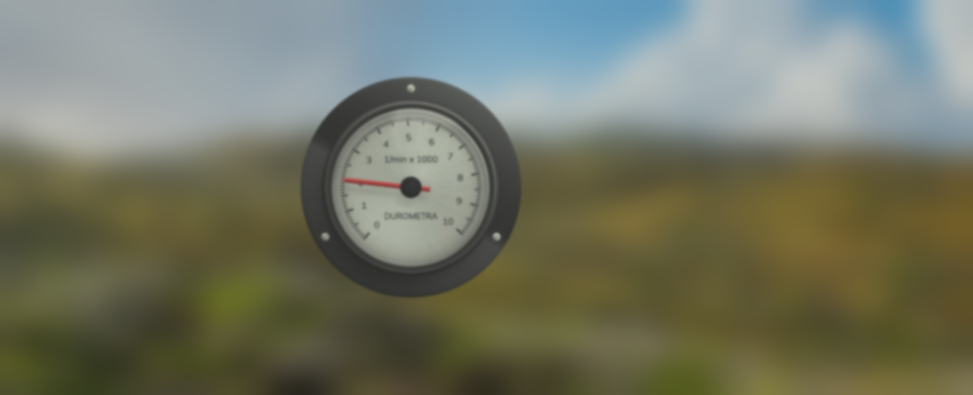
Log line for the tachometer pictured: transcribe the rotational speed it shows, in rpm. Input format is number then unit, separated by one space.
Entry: 2000 rpm
